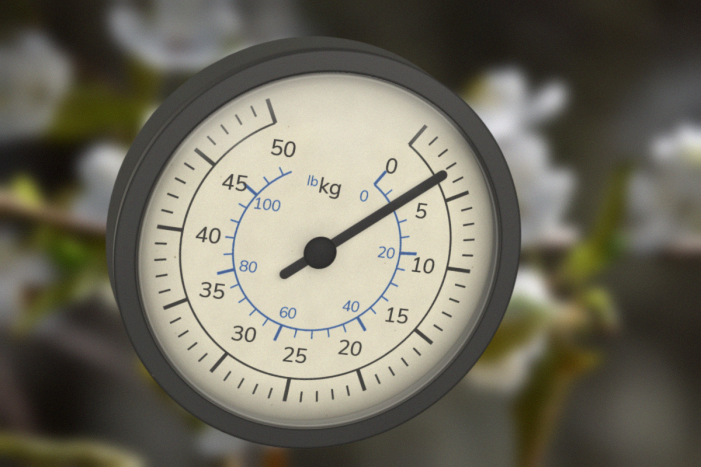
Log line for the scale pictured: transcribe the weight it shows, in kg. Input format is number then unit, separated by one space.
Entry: 3 kg
